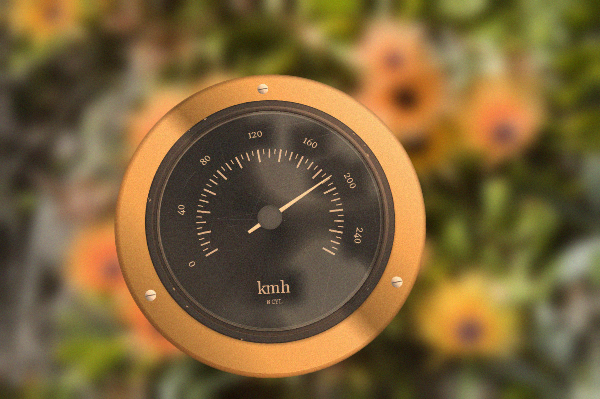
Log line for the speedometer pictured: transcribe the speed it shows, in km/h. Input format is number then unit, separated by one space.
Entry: 190 km/h
